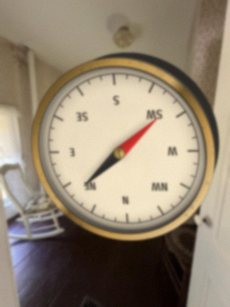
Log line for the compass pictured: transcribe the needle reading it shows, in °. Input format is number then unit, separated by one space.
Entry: 230 °
